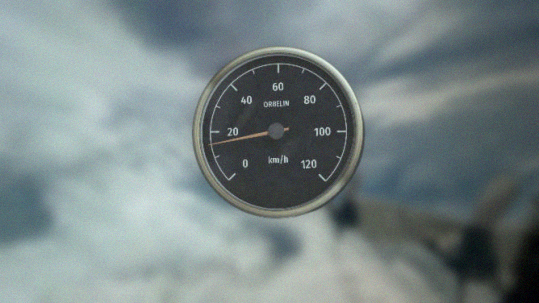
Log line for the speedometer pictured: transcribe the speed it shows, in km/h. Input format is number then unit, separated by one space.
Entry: 15 km/h
